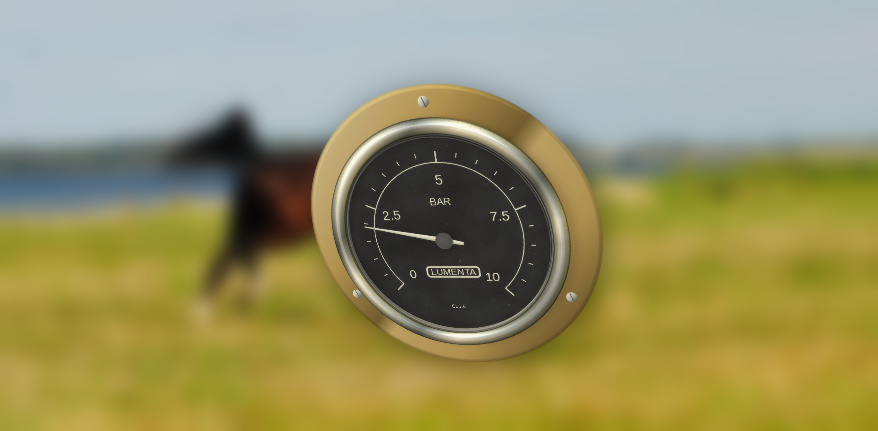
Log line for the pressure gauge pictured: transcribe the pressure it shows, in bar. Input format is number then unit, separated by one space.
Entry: 2 bar
